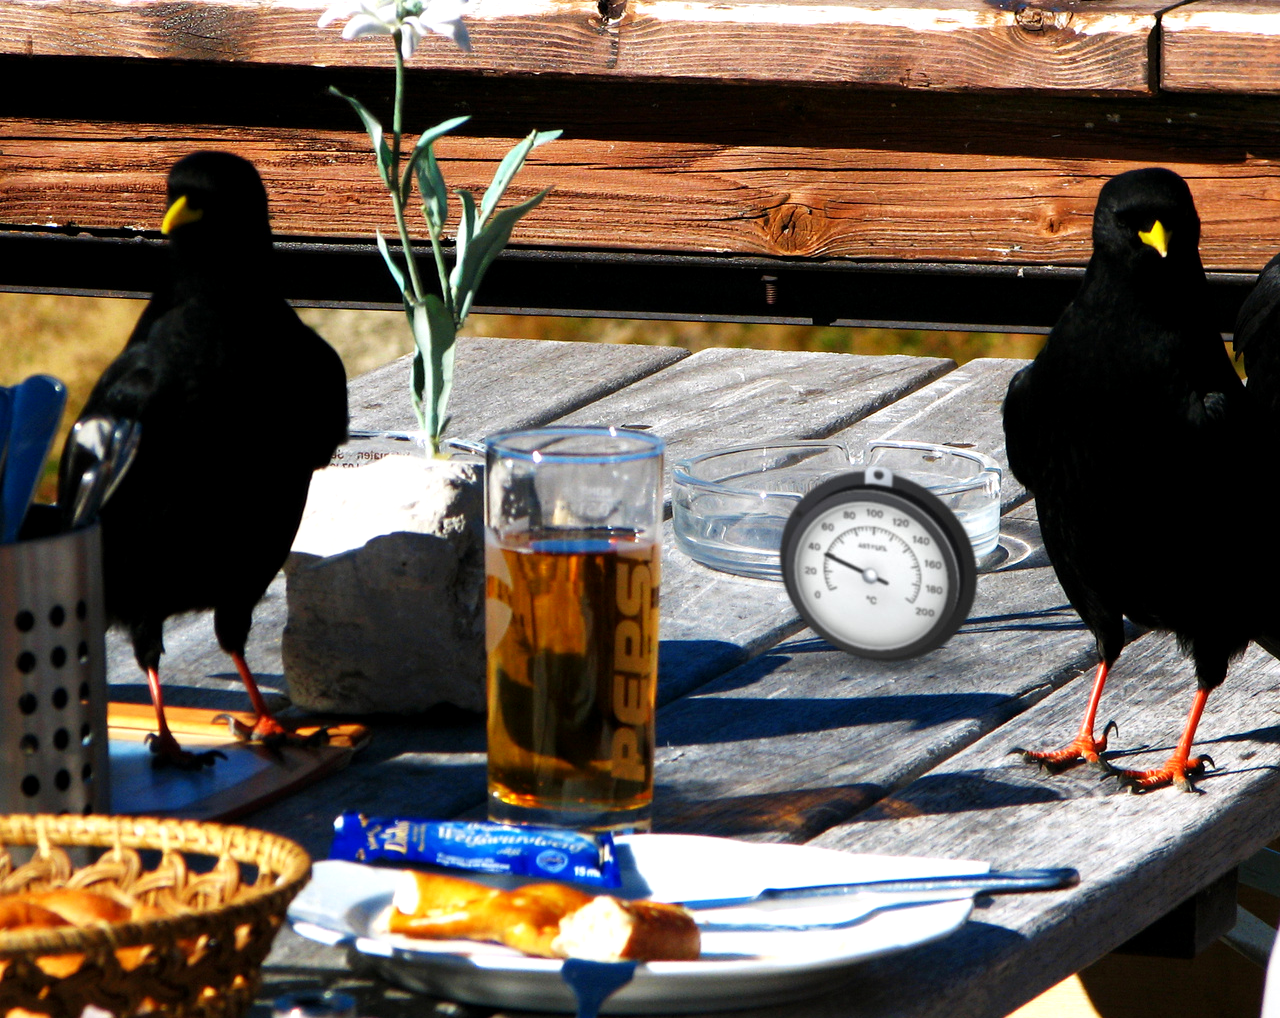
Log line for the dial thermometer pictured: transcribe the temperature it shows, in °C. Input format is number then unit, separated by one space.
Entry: 40 °C
